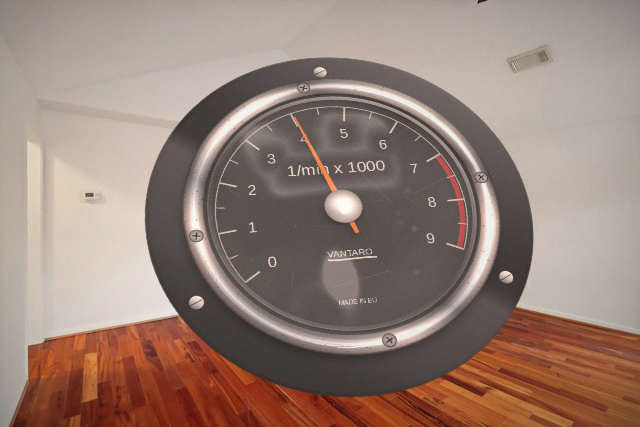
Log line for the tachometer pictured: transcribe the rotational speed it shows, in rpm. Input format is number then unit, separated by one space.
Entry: 4000 rpm
